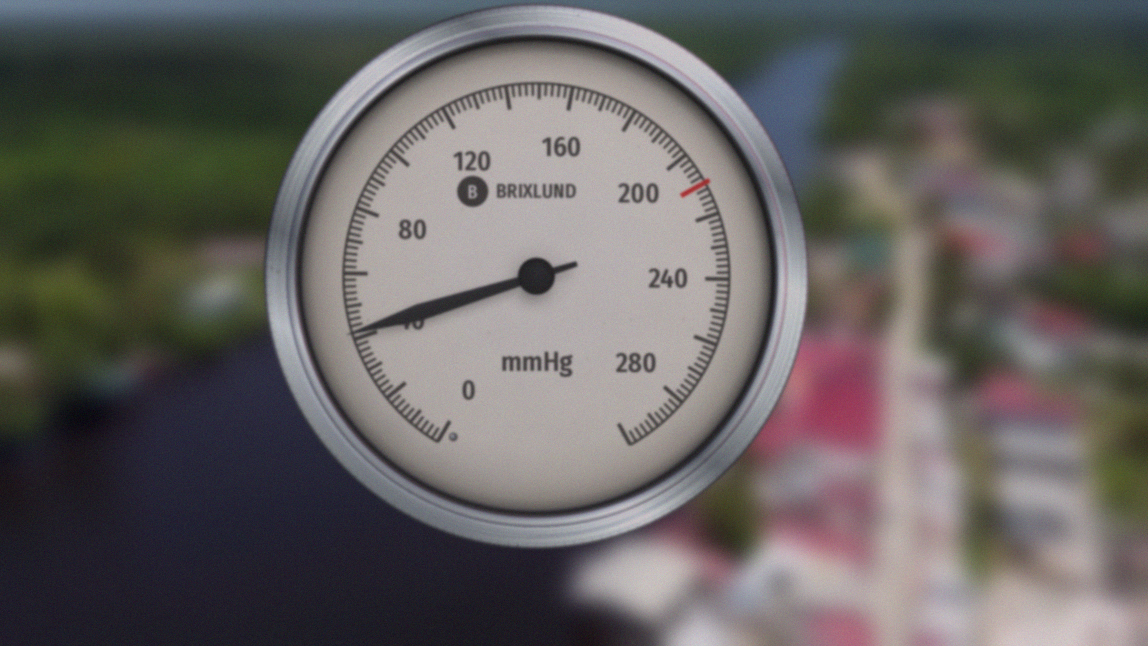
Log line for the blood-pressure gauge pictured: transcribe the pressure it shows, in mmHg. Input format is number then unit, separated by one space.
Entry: 42 mmHg
